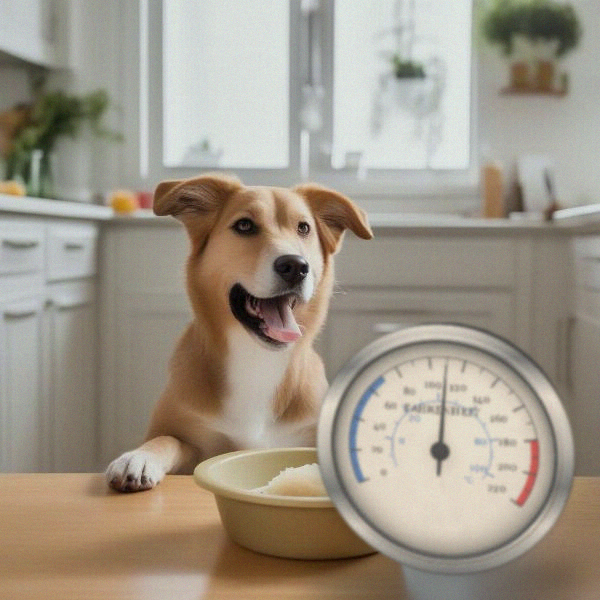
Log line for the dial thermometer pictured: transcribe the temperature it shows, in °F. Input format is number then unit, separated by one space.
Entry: 110 °F
